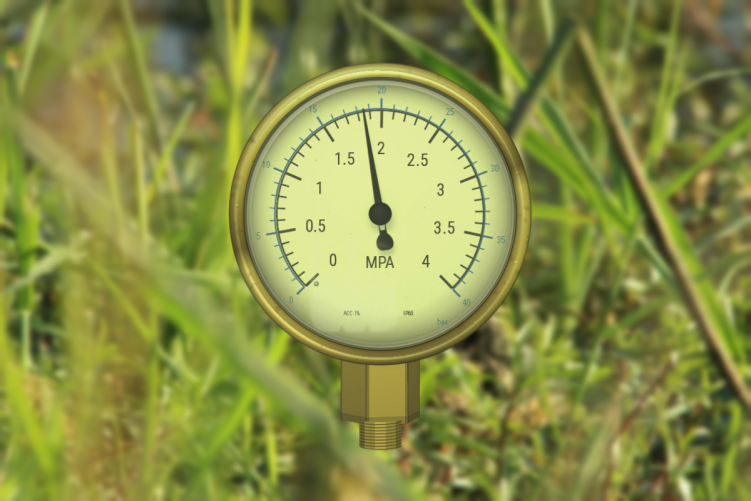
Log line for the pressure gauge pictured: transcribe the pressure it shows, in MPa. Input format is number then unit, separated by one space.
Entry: 1.85 MPa
